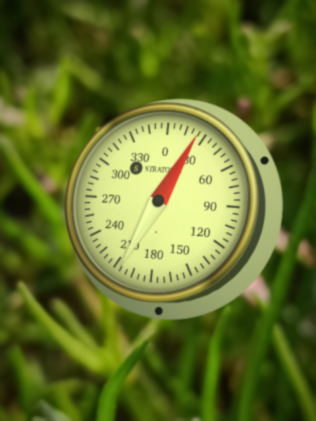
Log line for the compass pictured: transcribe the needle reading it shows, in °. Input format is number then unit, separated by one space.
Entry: 25 °
